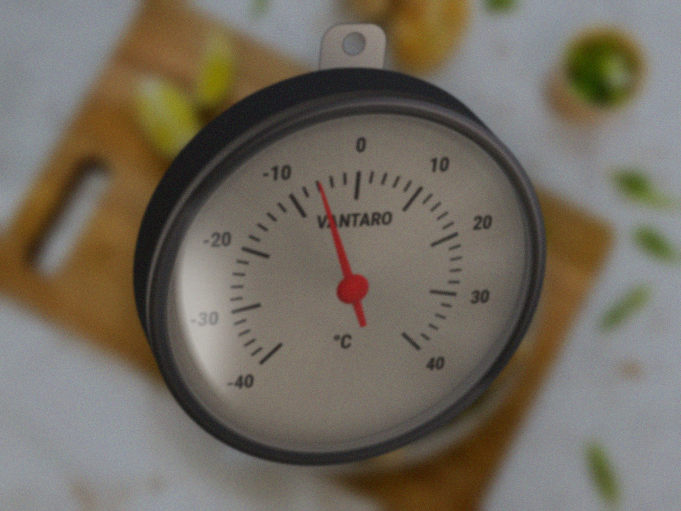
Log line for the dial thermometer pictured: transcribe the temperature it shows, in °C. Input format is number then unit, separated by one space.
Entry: -6 °C
